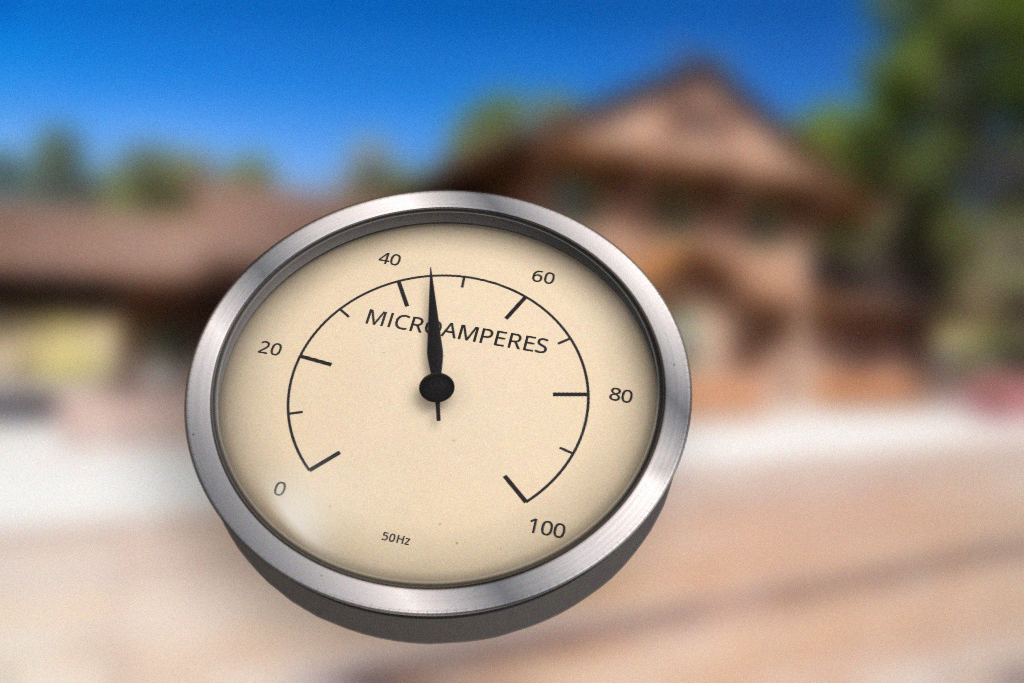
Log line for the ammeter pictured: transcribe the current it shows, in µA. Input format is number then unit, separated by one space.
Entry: 45 µA
